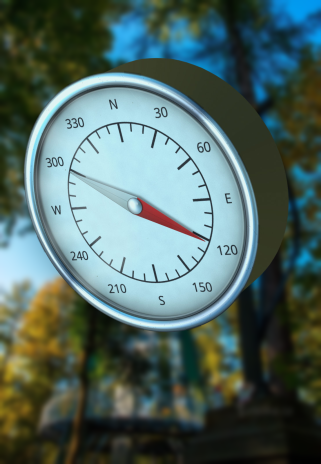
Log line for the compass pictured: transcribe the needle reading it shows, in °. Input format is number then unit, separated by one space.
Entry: 120 °
